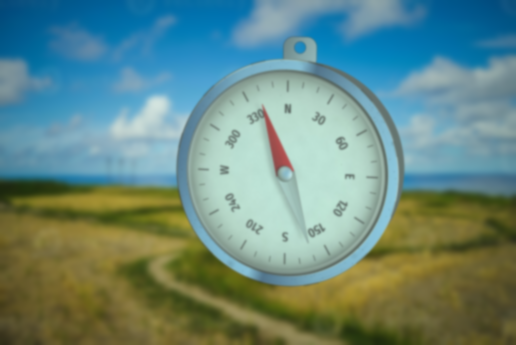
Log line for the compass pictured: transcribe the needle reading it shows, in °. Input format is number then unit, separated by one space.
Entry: 340 °
